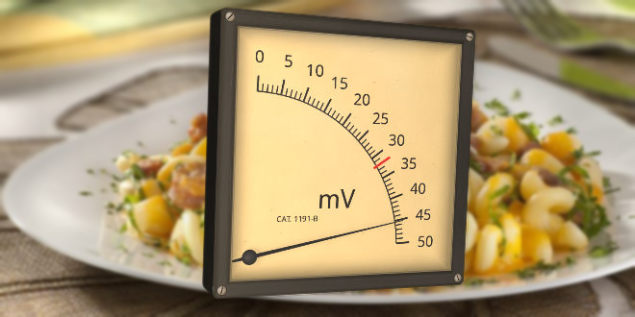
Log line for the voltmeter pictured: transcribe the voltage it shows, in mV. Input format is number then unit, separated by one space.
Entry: 45 mV
